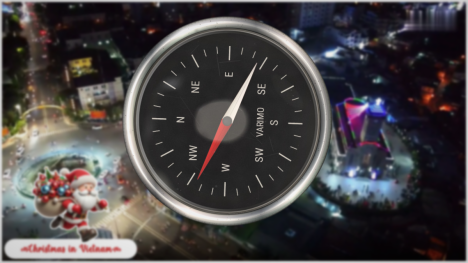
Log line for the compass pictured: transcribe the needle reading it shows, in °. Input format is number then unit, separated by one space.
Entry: 295 °
